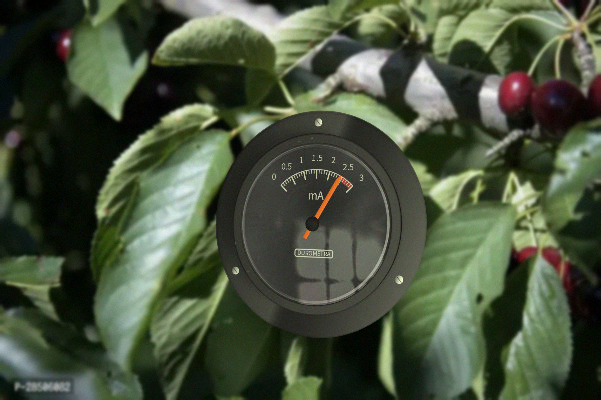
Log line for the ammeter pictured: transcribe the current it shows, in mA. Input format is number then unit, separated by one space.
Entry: 2.5 mA
